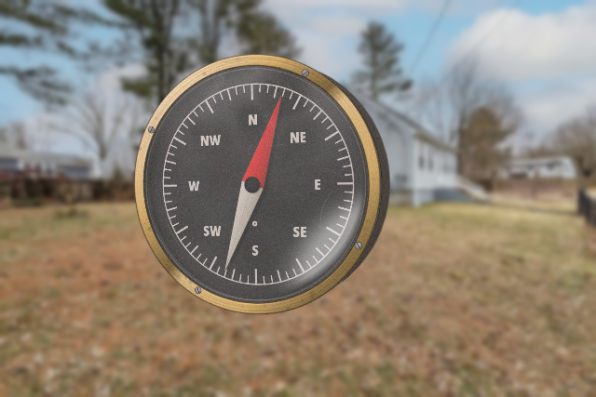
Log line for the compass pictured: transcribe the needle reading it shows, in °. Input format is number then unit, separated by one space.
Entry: 20 °
